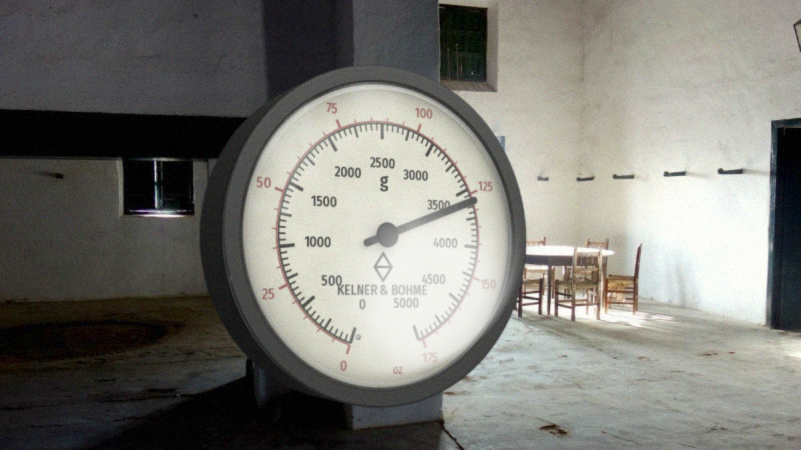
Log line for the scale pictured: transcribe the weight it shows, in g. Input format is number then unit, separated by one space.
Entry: 3600 g
